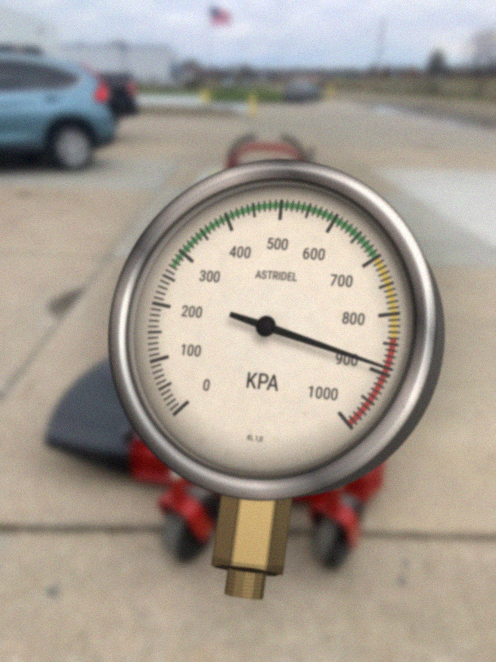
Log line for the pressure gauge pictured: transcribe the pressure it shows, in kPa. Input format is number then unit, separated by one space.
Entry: 890 kPa
